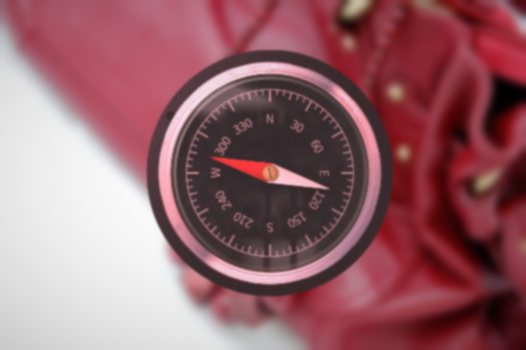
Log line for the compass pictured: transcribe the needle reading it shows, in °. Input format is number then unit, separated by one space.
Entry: 285 °
